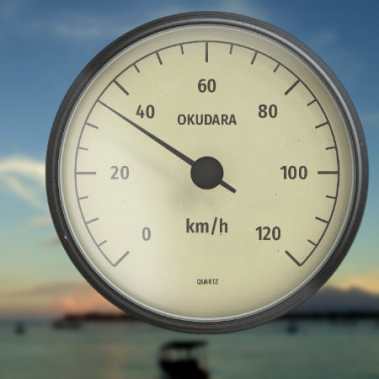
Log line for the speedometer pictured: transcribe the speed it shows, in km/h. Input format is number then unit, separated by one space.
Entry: 35 km/h
